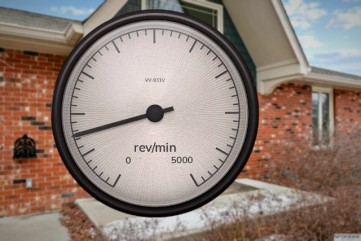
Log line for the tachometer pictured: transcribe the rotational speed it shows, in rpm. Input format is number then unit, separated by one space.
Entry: 750 rpm
